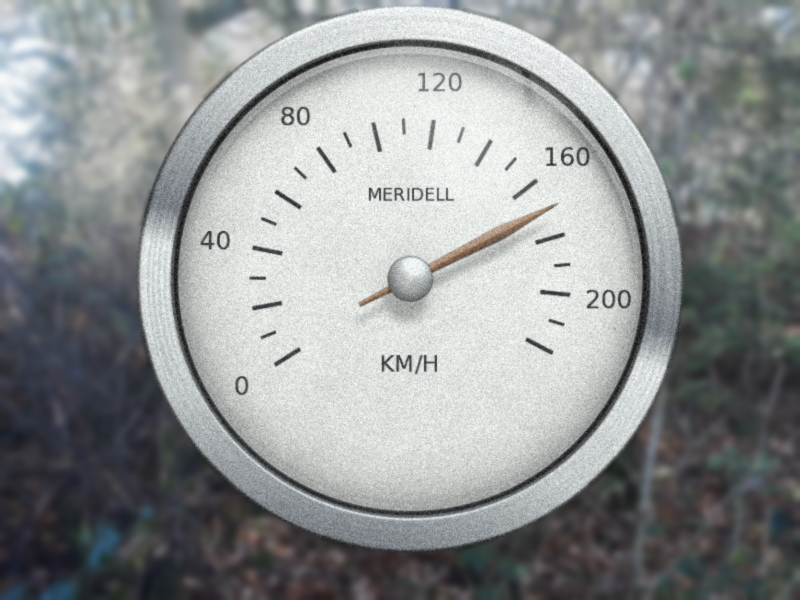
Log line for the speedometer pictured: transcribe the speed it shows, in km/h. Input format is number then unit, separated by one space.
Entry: 170 km/h
